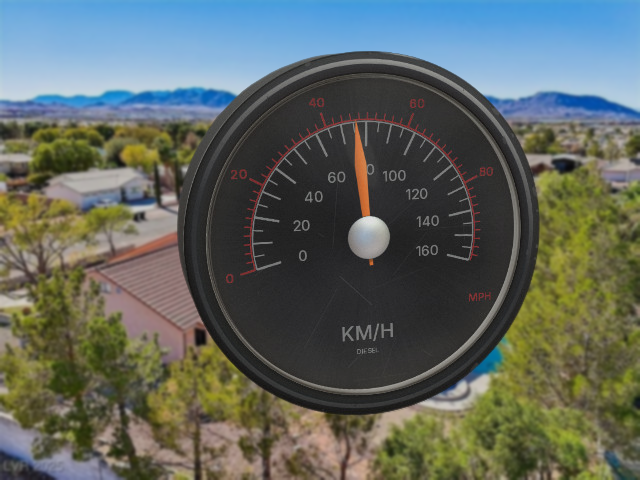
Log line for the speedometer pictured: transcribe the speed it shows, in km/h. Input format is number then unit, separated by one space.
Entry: 75 km/h
